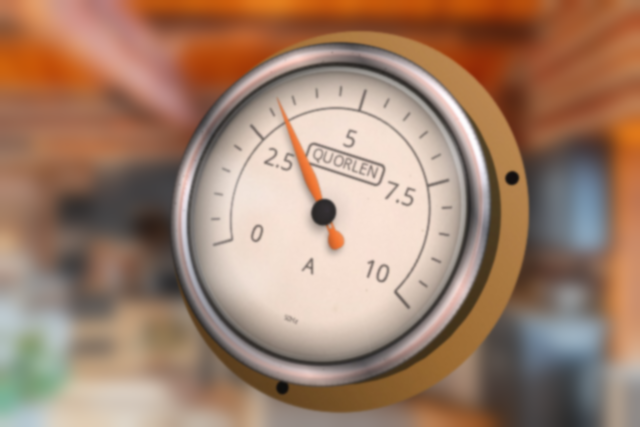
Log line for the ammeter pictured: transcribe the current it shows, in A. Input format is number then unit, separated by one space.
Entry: 3.25 A
